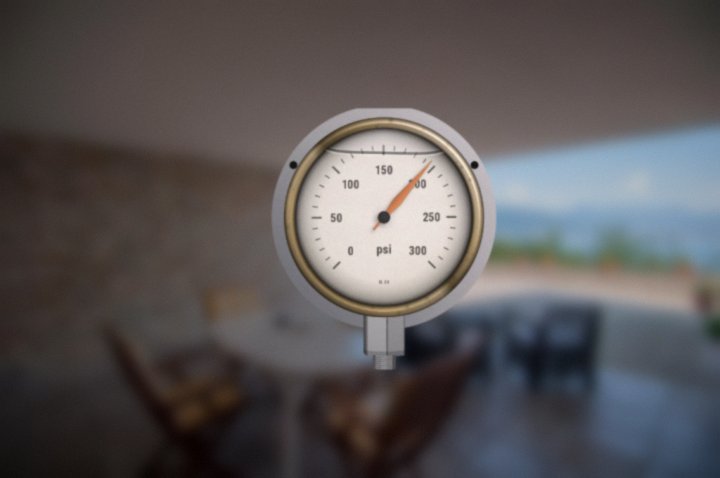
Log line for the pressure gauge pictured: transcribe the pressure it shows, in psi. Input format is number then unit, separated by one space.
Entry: 195 psi
